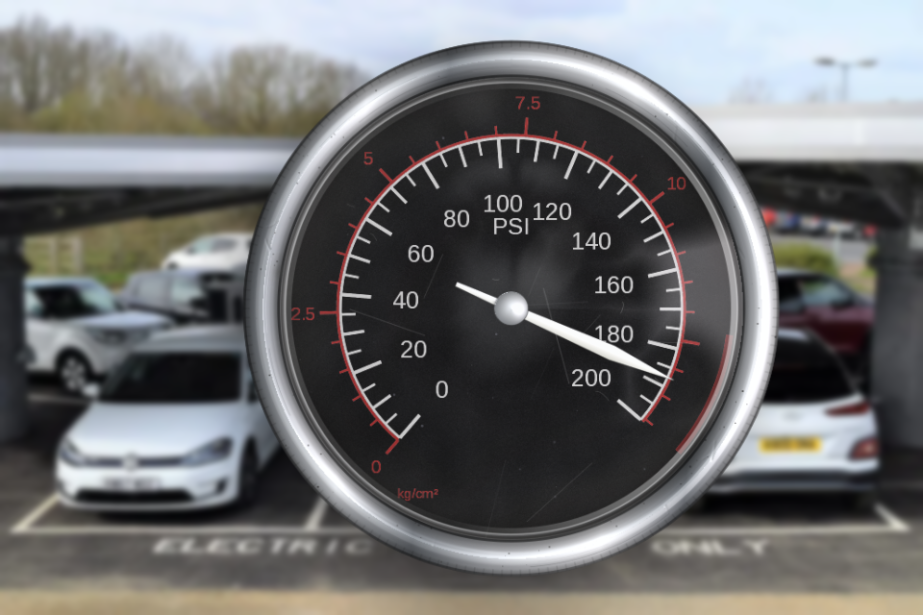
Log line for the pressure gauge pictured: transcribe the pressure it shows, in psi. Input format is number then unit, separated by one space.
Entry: 187.5 psi
